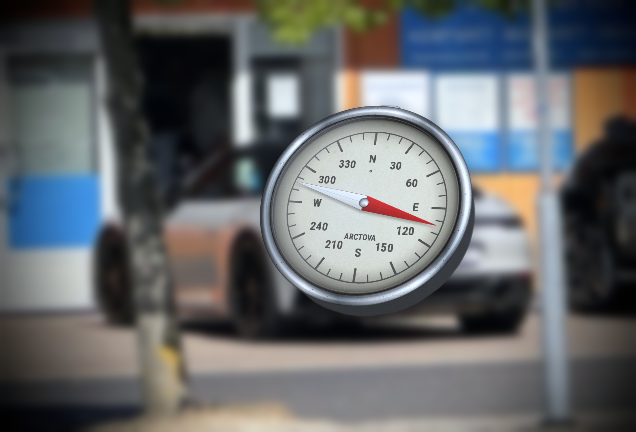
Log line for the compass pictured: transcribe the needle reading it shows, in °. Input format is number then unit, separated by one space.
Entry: 105 °
